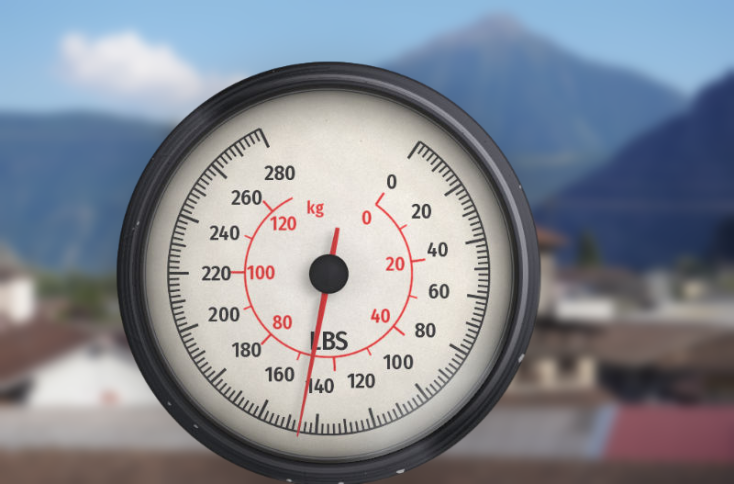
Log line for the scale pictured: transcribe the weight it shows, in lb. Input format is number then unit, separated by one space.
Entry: 146 lb
